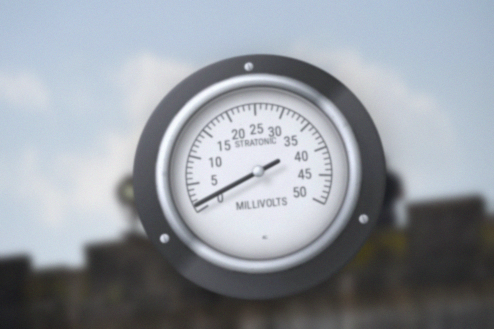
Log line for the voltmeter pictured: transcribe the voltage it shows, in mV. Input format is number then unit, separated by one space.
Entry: 1 mV
